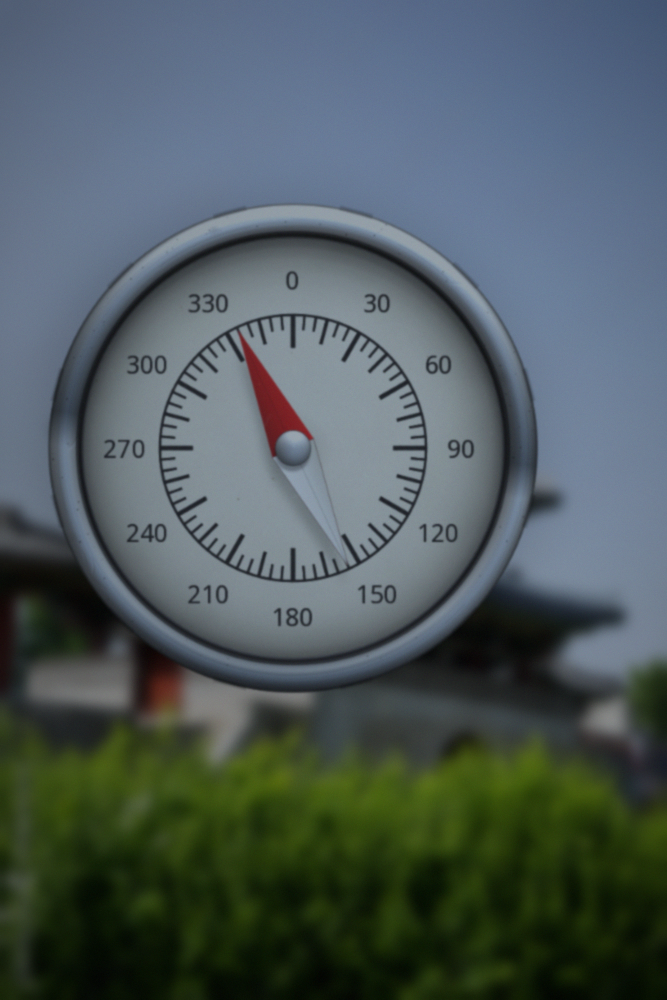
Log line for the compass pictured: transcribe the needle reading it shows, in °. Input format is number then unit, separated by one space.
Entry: 335 °
